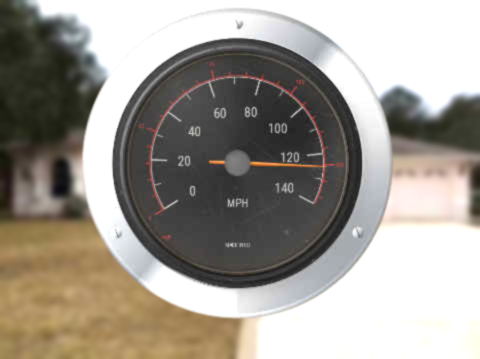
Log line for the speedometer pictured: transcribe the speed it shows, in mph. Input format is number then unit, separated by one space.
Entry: 125 mph
